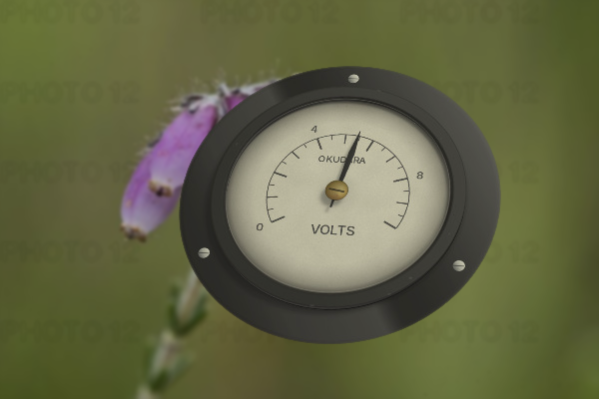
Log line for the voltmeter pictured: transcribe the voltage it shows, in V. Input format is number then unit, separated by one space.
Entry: 5.5 V
